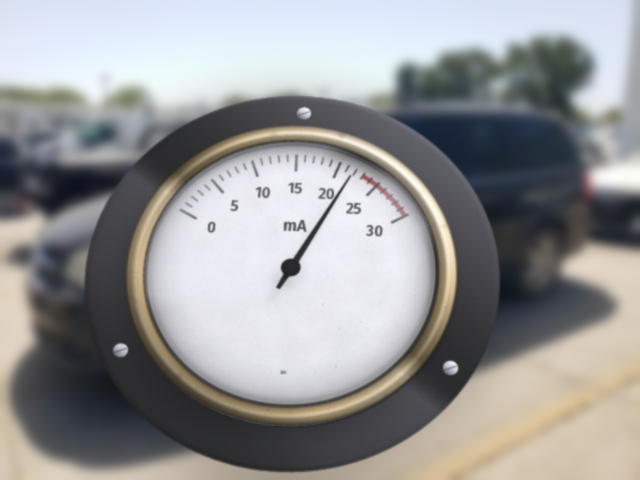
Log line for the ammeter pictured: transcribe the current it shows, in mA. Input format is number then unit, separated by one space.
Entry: 22 mA
